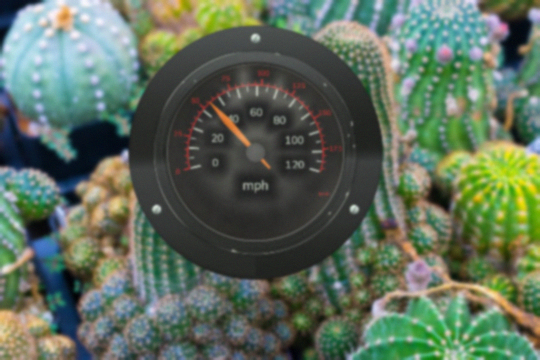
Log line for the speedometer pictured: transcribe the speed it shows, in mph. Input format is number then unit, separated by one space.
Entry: 35 mph
